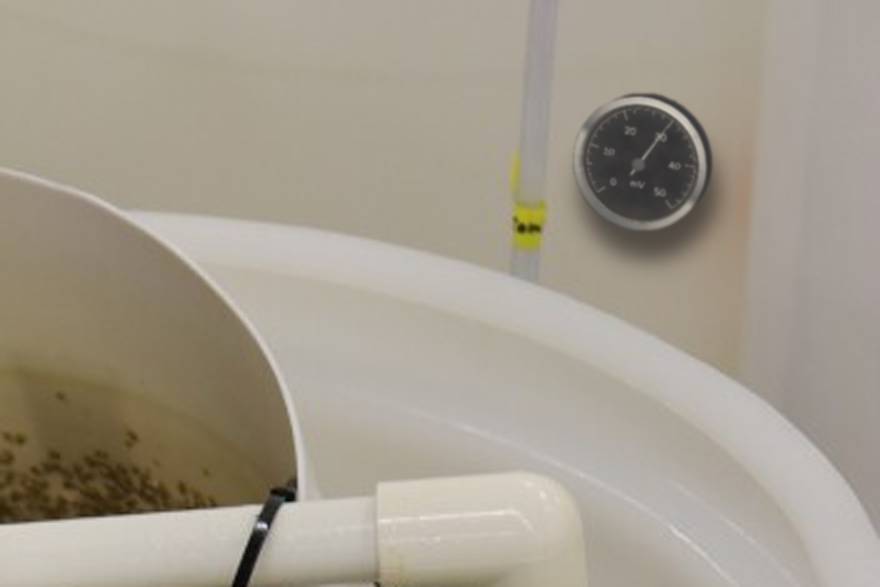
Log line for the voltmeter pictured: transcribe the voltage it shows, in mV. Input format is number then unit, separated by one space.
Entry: 30 mV
